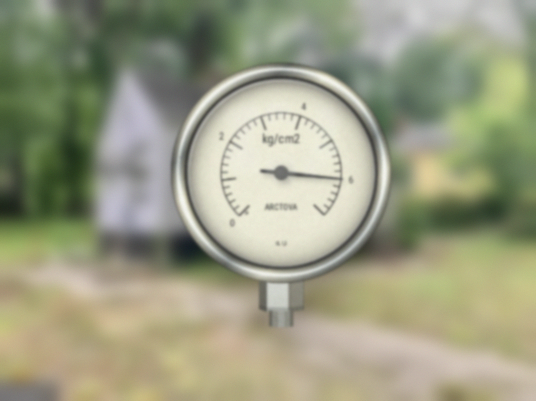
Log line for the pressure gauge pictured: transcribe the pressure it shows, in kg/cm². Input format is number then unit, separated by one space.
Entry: 6 kg/cm²
